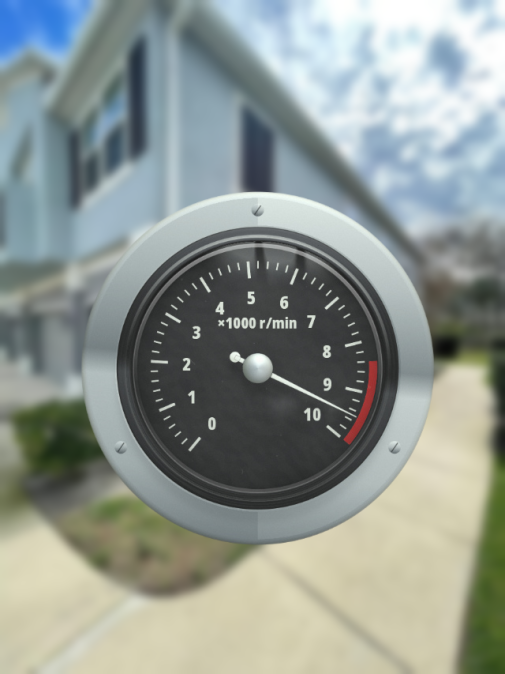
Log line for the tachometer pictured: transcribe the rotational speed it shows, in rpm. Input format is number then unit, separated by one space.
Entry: 9500 rpm
